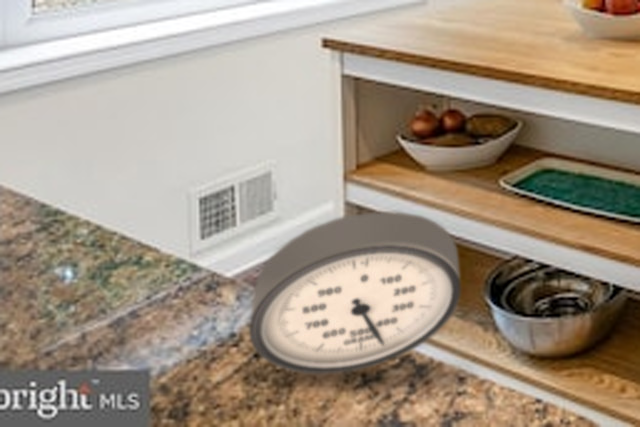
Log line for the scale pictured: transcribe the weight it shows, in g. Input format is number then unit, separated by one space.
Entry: 450 g
